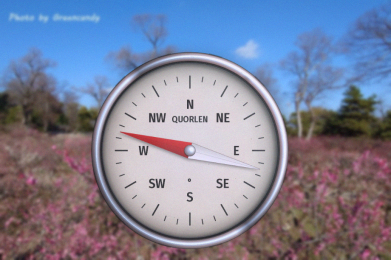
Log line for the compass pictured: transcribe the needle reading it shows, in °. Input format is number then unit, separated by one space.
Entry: 285 °
